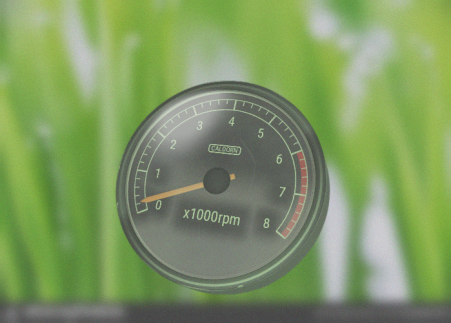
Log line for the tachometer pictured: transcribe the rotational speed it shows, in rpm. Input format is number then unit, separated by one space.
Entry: 200 rpm
